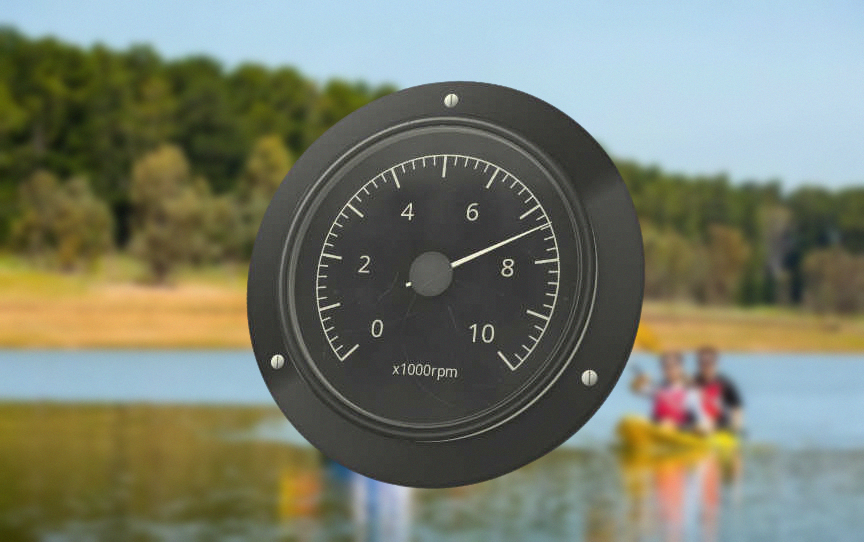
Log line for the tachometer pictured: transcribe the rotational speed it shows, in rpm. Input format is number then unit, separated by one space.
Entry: 7400 rpm
